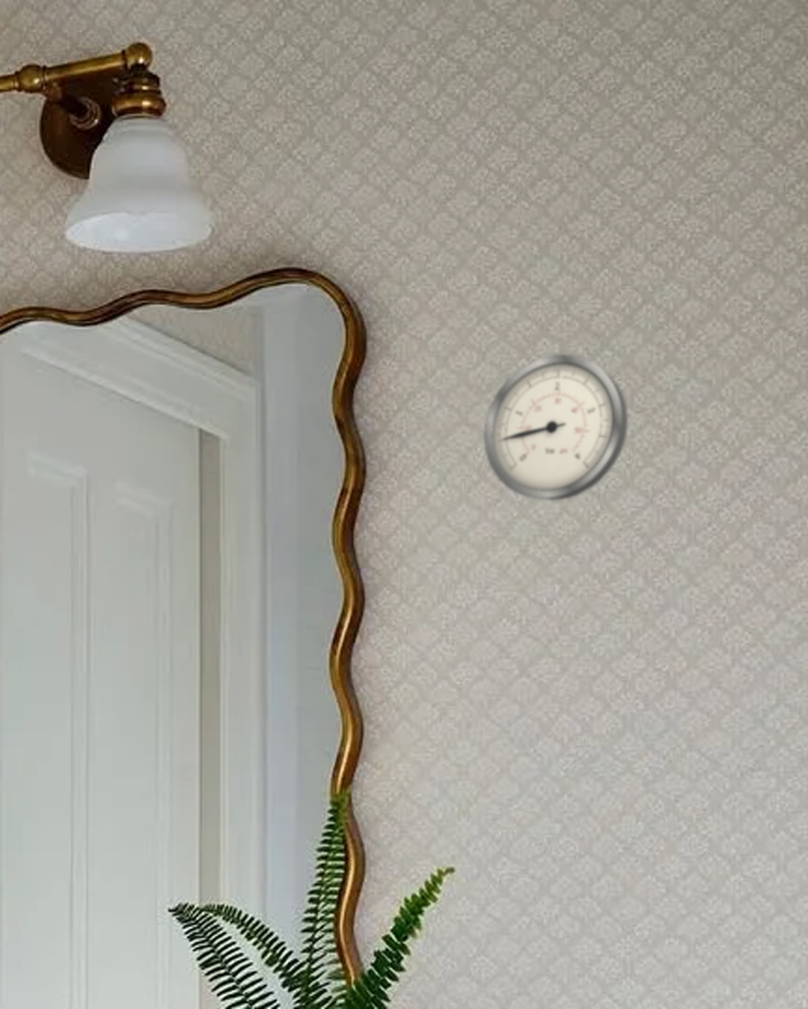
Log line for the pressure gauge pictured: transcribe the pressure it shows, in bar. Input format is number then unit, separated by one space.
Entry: 0.5 bar
